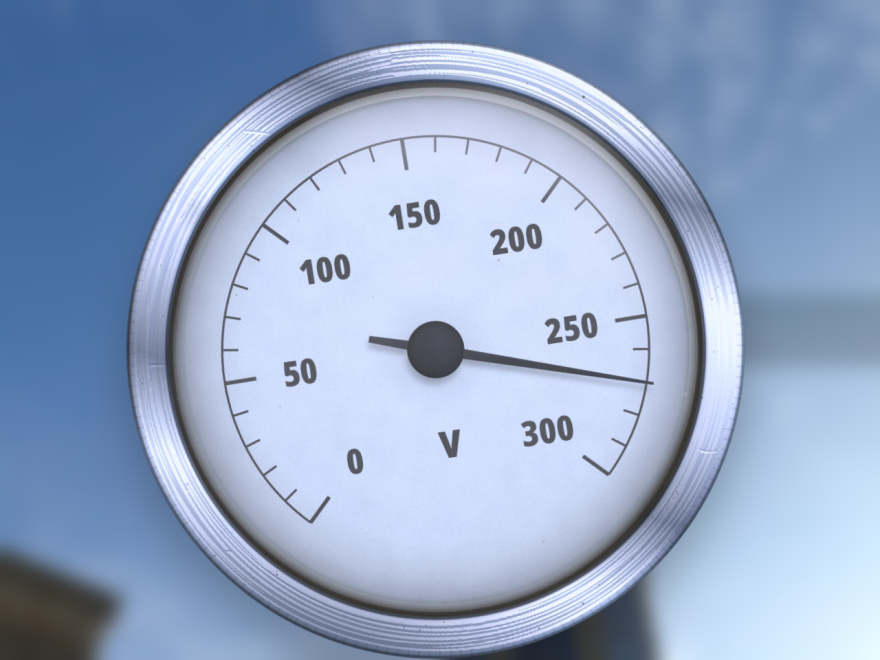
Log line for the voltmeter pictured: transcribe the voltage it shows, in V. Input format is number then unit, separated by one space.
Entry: 270 V
